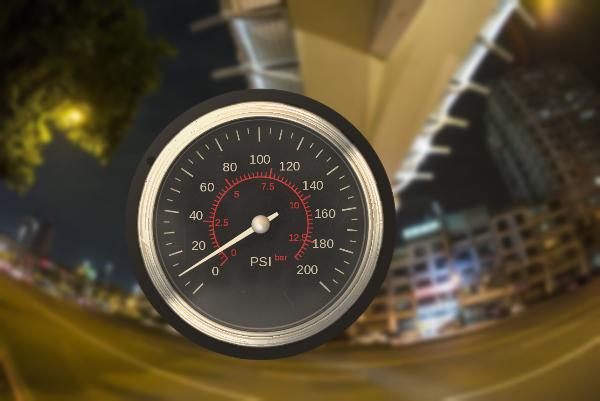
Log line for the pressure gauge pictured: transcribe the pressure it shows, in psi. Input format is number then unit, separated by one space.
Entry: 10 psi
